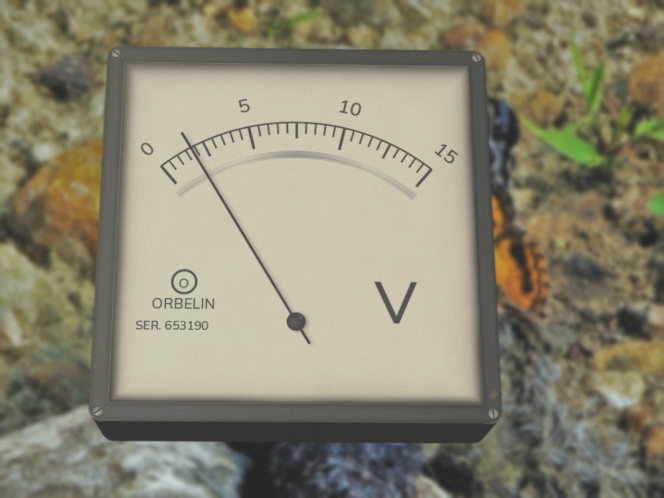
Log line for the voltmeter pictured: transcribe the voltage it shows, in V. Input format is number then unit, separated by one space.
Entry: 1.75 V
